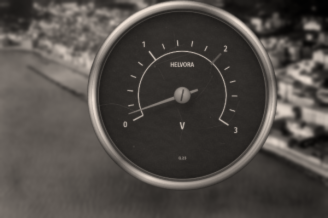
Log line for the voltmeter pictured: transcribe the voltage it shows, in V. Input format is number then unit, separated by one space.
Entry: 0.1 V
